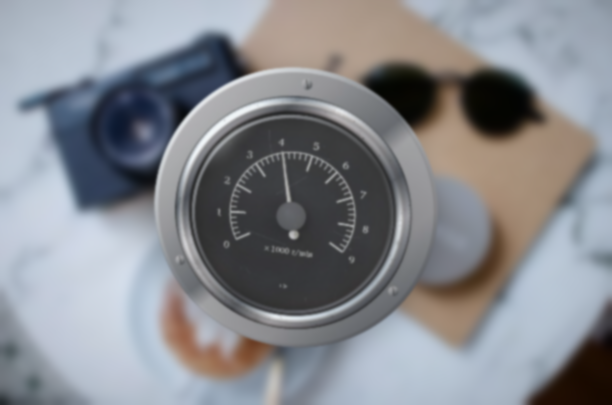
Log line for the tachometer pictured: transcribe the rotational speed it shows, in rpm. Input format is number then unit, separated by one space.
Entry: 4000 rpm
